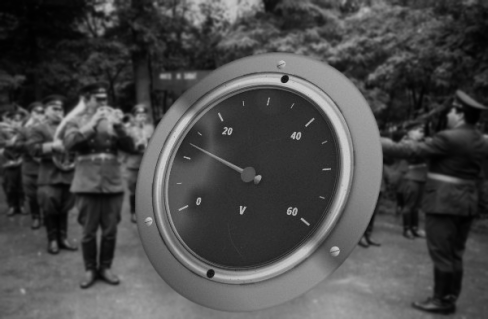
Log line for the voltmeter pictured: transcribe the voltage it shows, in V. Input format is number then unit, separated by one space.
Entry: 12.5 V
